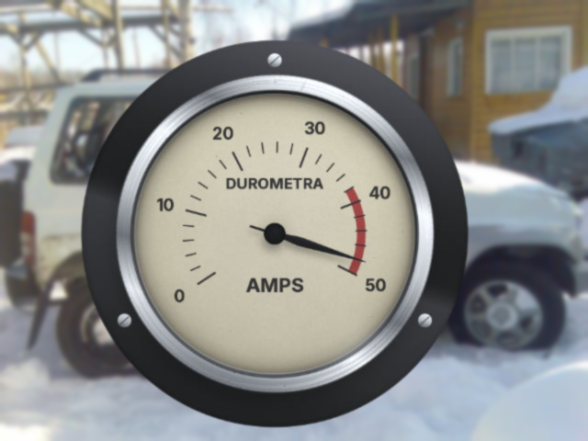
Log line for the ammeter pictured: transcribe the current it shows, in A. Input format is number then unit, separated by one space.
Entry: 48 A
